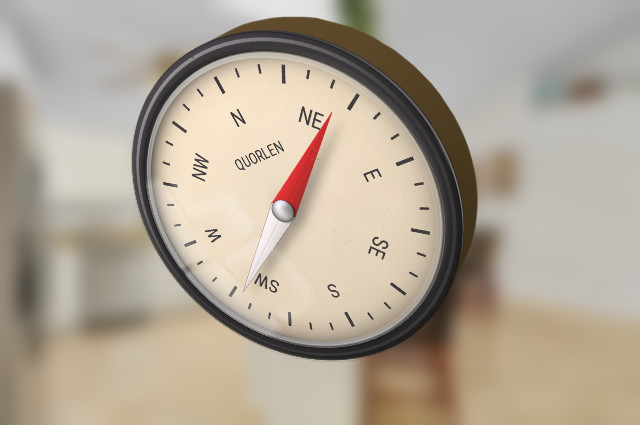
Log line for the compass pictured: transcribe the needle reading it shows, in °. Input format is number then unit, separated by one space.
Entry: 55 °
